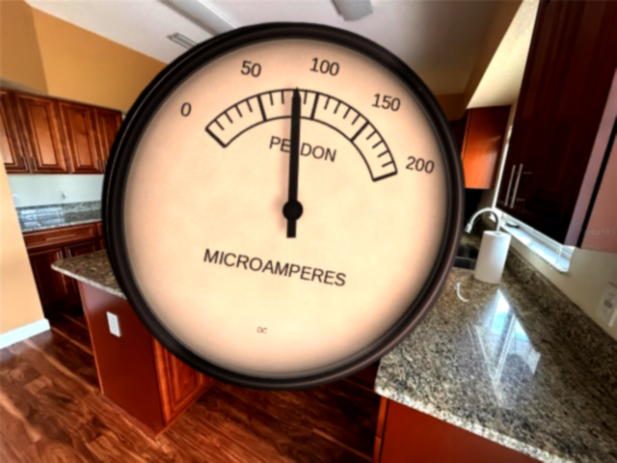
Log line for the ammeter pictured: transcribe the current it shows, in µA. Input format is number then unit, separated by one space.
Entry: 80 µA
